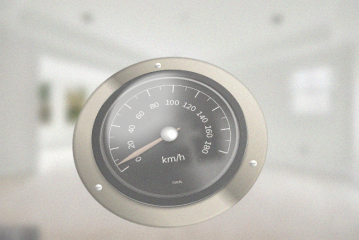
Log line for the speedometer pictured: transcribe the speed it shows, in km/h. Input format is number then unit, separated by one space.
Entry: 5 km/h
